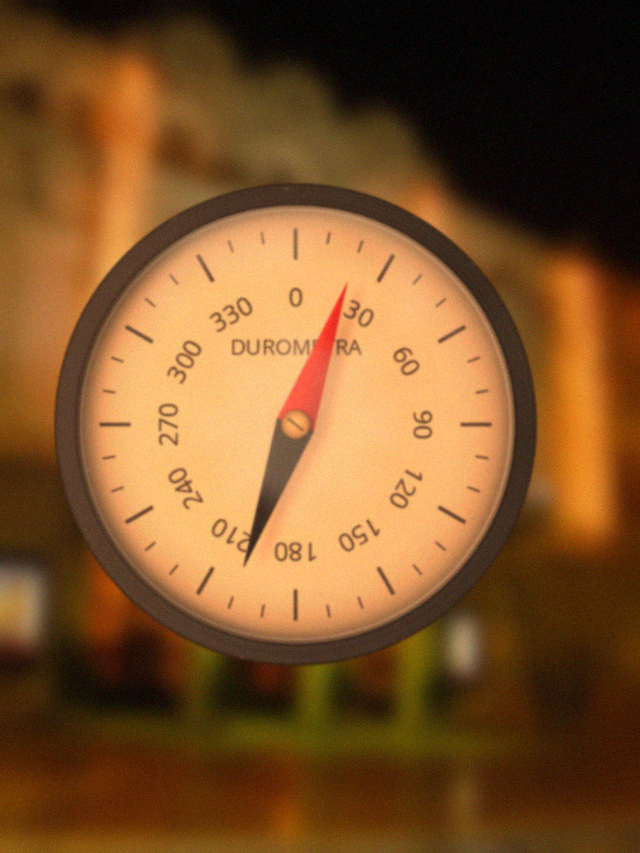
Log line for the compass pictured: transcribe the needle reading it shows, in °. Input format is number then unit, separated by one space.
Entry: 20 °
